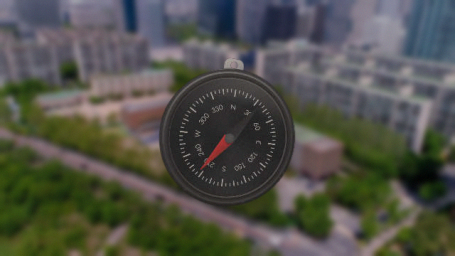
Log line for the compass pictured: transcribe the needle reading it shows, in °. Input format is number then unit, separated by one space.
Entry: 215 °
